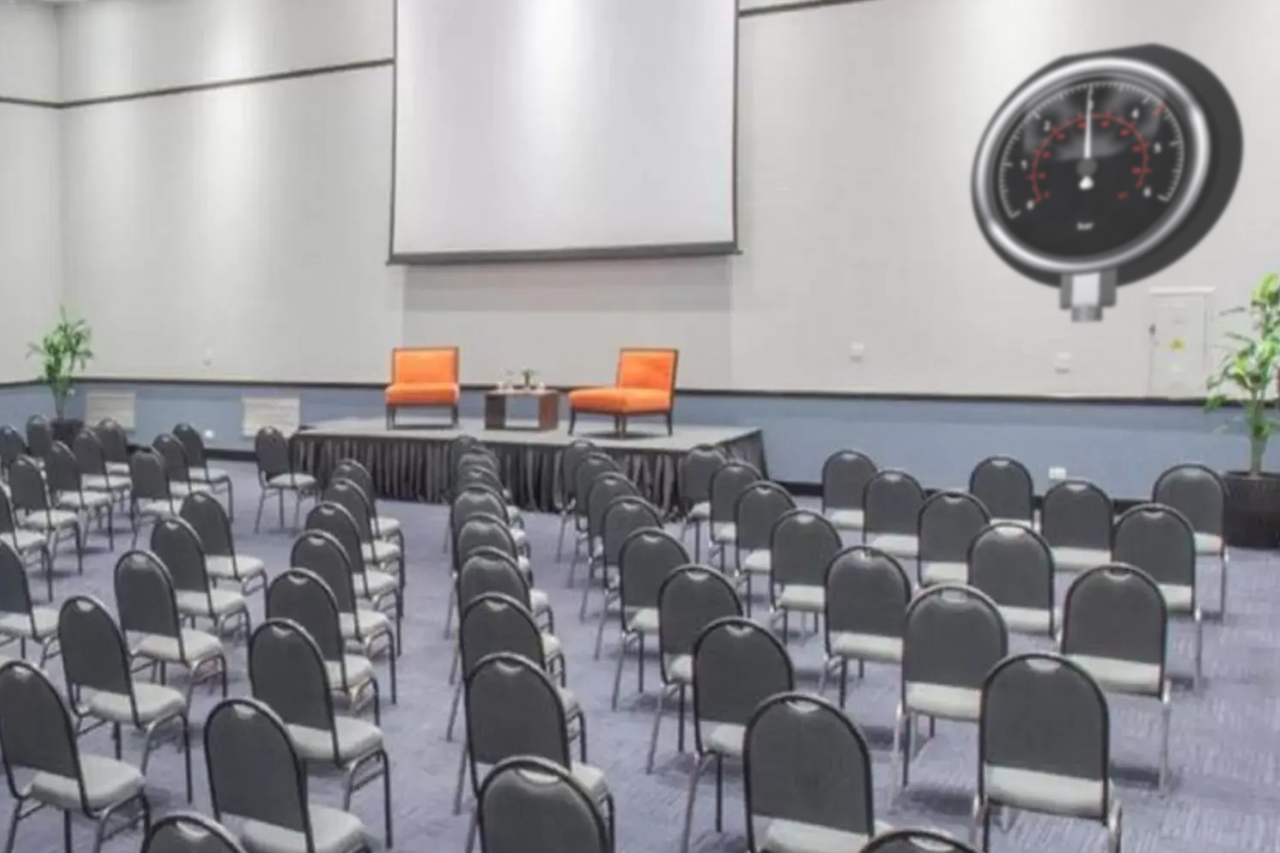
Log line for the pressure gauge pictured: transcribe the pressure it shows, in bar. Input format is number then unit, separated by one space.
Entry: 3 bar
